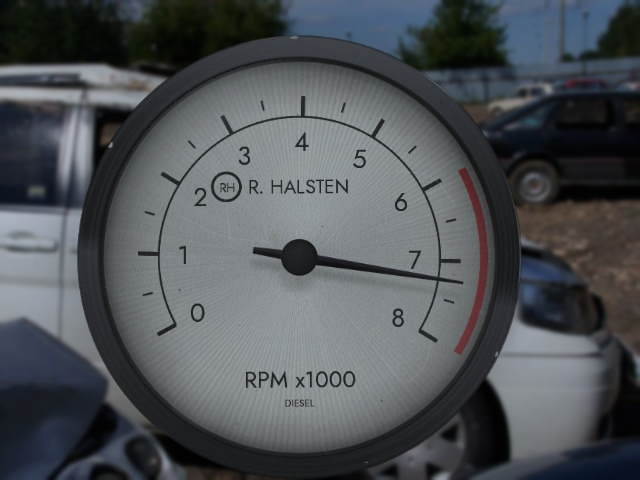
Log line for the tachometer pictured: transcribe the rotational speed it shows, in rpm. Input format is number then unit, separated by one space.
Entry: 7250 rpm
